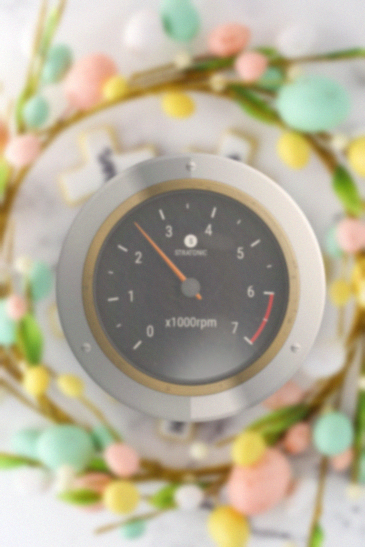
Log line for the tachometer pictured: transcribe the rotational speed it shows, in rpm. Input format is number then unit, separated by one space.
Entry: 2500 rpm
